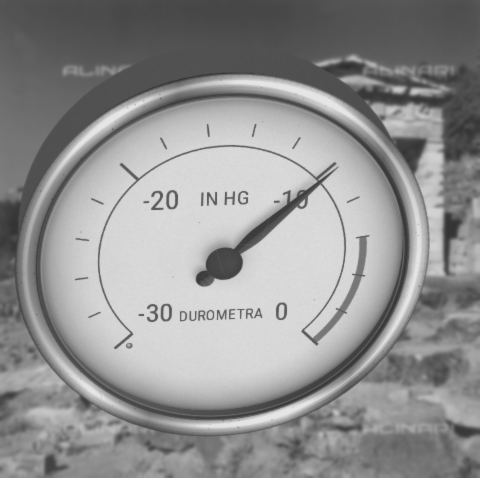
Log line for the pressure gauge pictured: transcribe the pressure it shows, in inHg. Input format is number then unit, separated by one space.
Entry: -10 inHg
